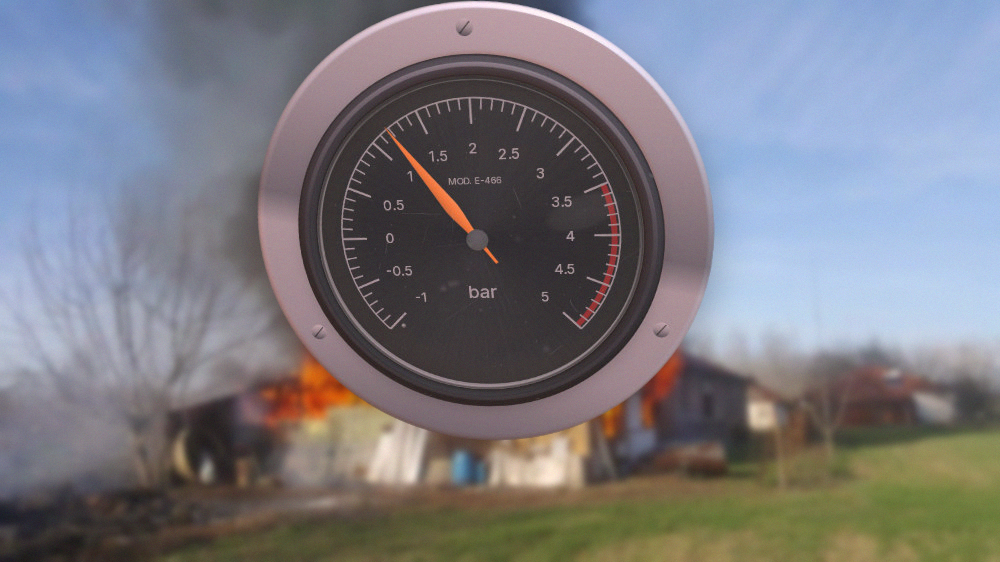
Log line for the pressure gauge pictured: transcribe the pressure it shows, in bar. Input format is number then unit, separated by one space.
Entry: 1.2 bar
